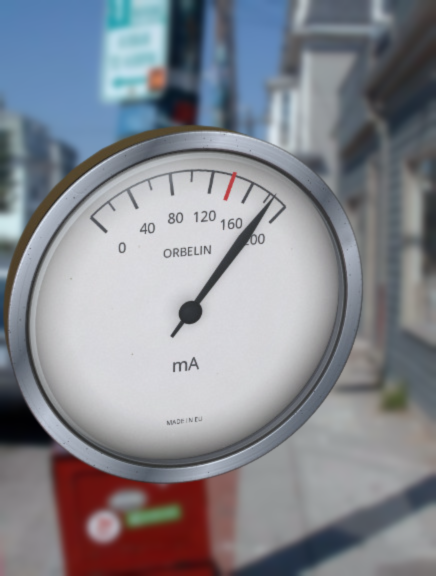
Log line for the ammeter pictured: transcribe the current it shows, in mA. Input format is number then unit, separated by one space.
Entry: 180 mA
